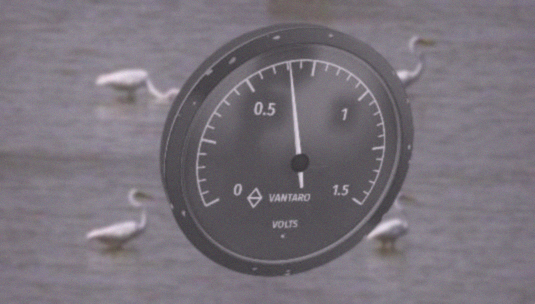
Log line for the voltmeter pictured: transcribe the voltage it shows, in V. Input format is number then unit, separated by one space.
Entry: 0.65 V
